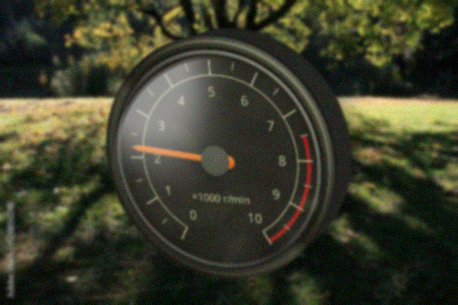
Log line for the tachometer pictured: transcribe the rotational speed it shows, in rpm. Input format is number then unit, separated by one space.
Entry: 2250 rpm
